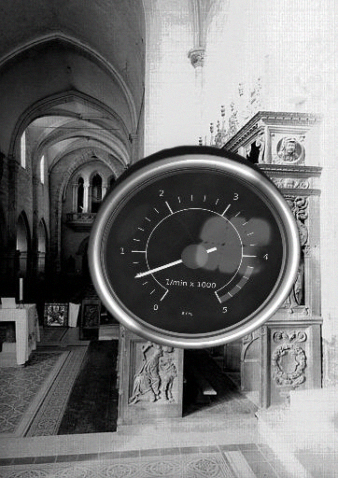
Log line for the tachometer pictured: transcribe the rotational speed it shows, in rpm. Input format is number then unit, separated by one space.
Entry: 600 rpm
